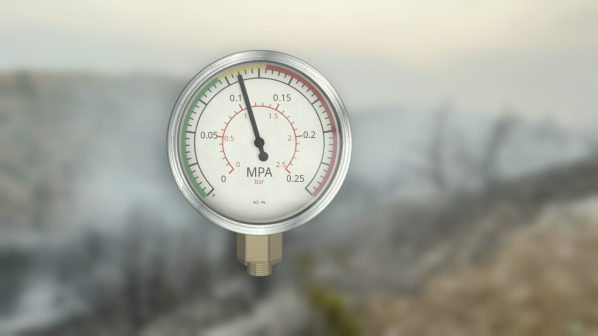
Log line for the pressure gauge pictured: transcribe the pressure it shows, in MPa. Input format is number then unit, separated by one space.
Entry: 0.11 MPa
